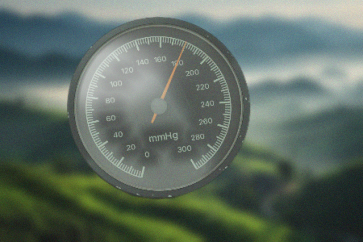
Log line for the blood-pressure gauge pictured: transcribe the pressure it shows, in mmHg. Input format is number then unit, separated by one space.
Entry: 180 mmHg
